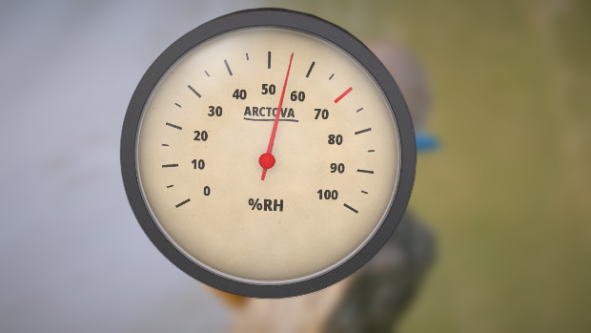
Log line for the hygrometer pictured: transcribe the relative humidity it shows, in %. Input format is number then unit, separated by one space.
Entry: 55 %
